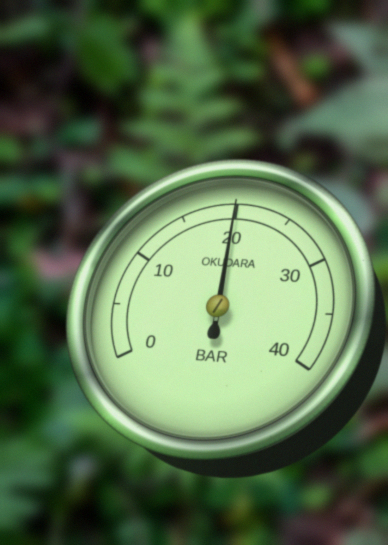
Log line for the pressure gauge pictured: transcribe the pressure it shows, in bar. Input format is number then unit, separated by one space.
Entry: 20 bar
